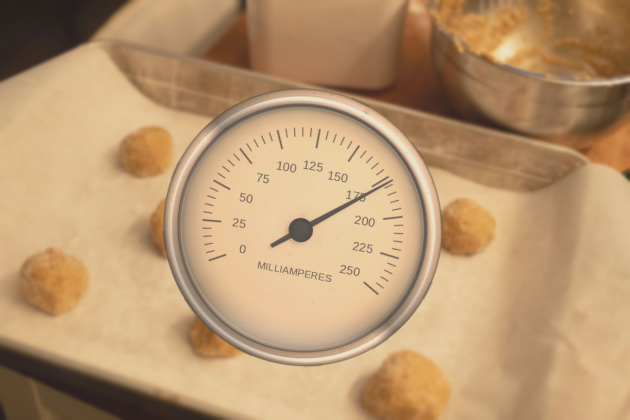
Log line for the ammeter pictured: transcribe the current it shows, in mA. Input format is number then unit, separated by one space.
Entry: 177.5 mA
